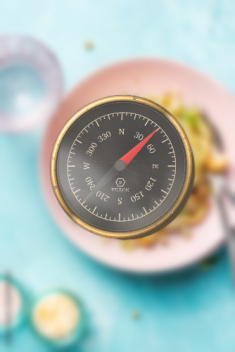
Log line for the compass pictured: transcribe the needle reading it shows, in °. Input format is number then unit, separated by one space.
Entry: 45 °
